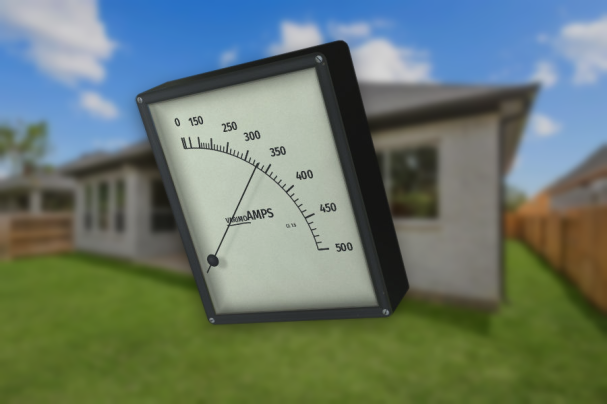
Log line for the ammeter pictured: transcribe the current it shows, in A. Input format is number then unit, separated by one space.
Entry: 330 A
